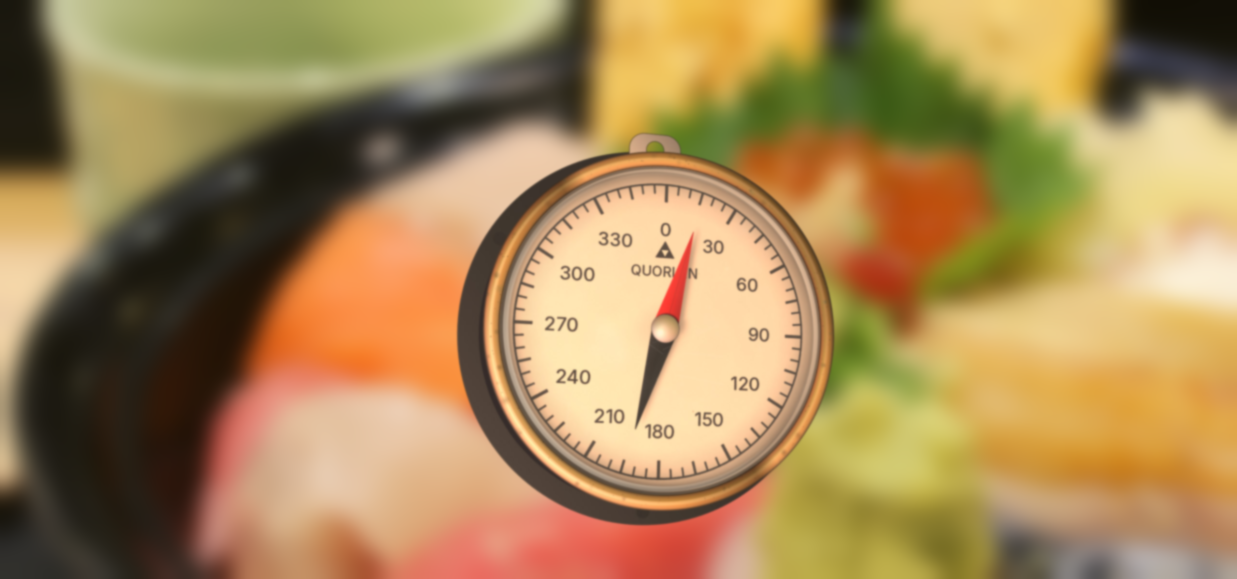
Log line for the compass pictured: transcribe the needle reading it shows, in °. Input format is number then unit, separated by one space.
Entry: 15 °
